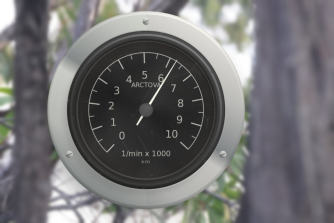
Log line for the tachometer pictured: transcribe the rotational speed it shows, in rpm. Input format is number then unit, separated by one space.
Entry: 6250 rpm
